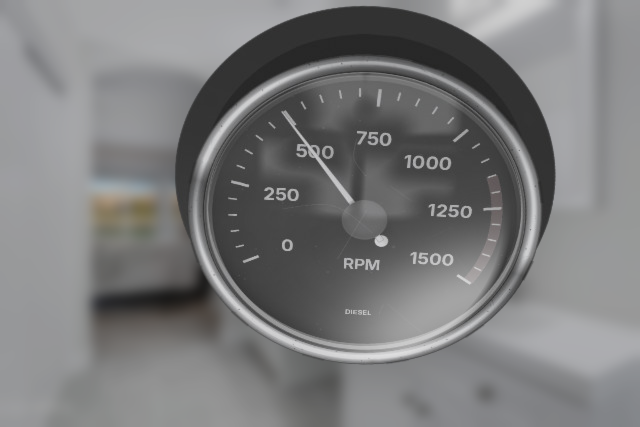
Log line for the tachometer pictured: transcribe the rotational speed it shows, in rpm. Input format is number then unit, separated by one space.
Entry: 500 rpm
